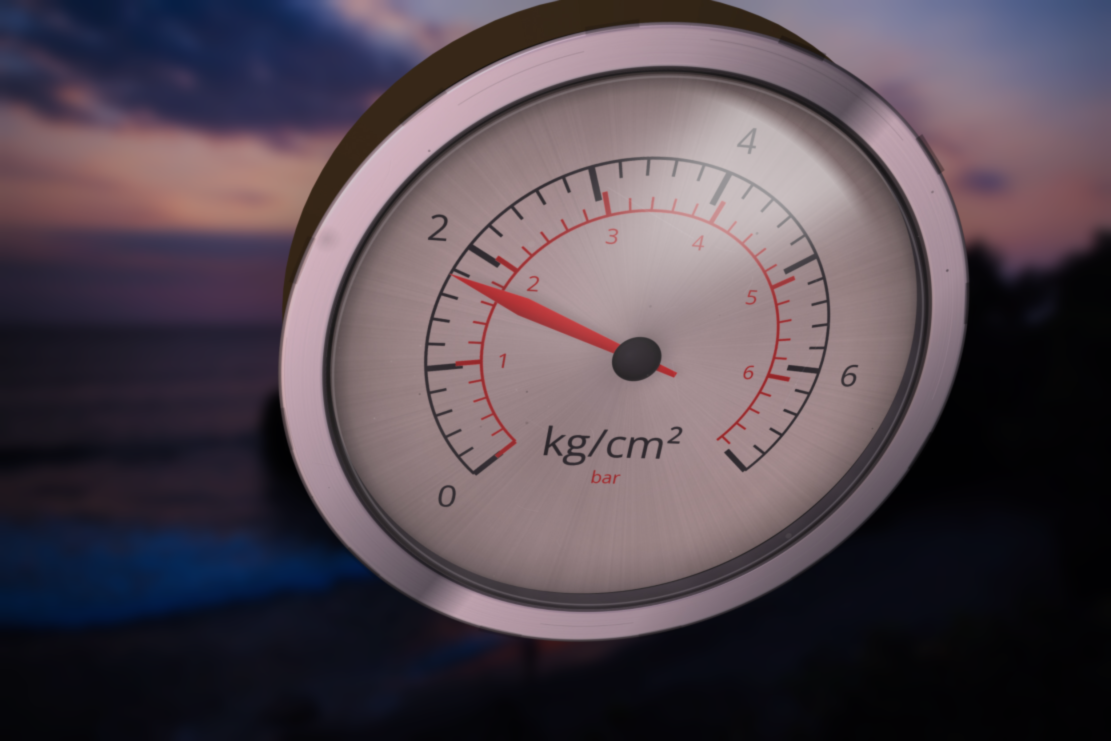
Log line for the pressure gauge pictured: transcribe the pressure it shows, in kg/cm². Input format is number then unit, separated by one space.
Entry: 1.8 kg/cm²
